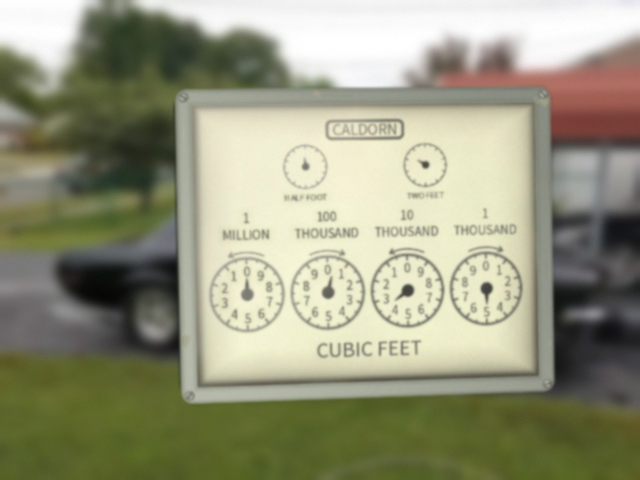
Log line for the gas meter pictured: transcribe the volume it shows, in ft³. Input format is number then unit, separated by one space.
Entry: 3500 ft³
